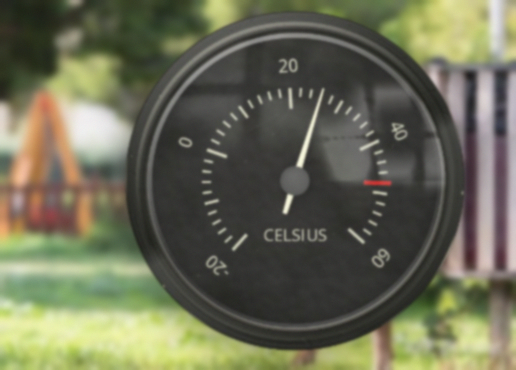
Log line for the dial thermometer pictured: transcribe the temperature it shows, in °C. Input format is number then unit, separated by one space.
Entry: 26 °C
